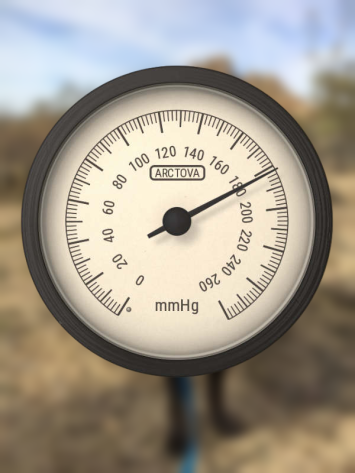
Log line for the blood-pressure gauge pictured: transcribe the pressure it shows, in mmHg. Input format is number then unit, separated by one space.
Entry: 182 mmHg
